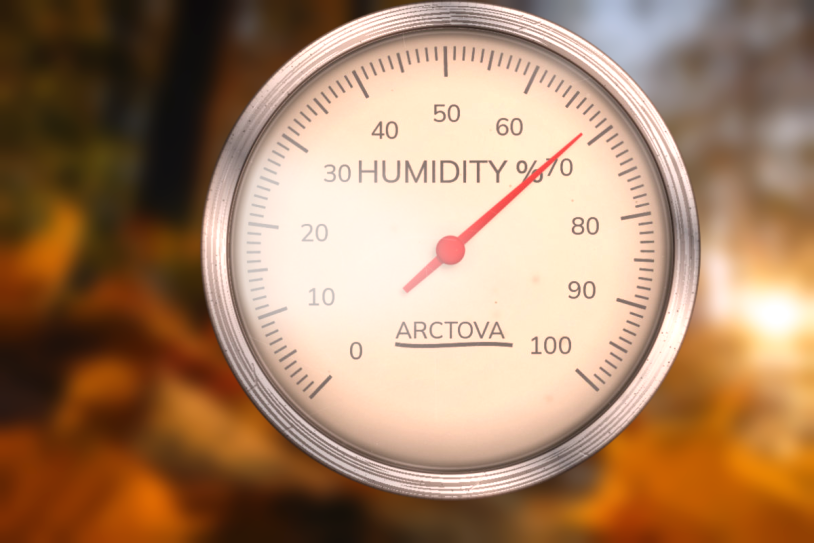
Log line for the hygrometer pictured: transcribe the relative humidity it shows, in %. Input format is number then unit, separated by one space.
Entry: 68.5 %
